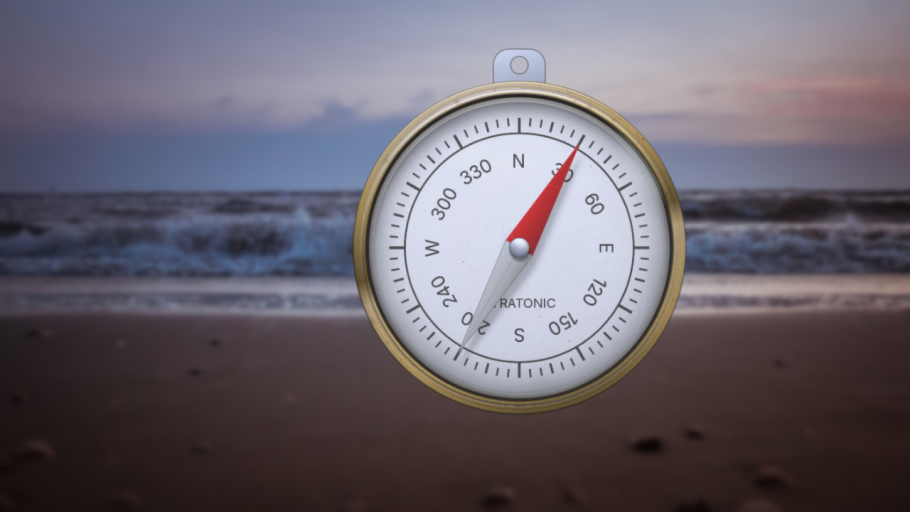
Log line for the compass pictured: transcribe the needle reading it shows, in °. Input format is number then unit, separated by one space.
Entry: 30 °
